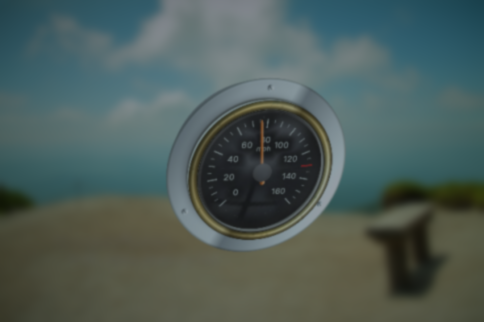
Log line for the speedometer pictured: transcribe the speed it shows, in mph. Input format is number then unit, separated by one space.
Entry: 75 mph
